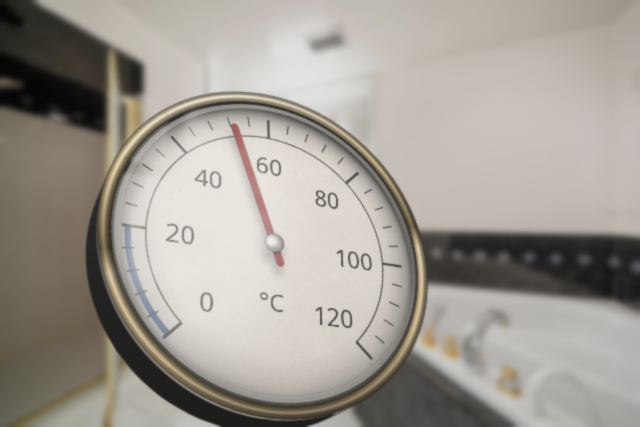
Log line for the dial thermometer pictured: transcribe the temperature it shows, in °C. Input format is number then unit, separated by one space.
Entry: 52 °C
